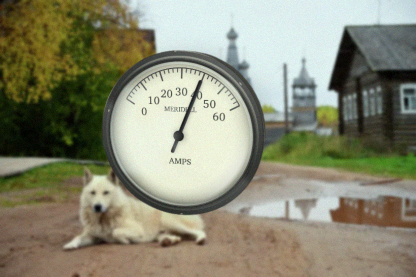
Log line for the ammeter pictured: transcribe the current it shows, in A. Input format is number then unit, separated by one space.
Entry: 40 A
